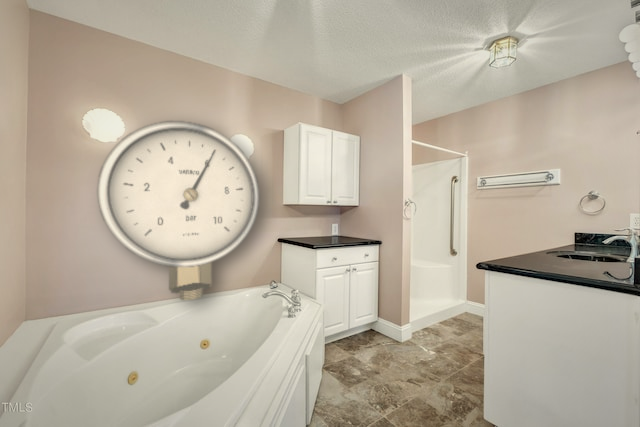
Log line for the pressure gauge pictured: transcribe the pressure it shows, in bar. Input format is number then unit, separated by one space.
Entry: 6 bar
